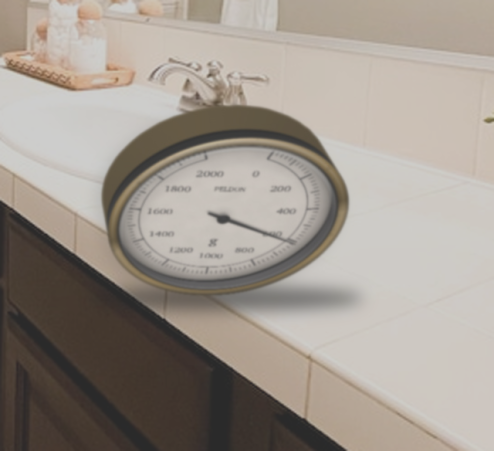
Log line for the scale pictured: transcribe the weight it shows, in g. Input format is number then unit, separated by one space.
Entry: 600 g
